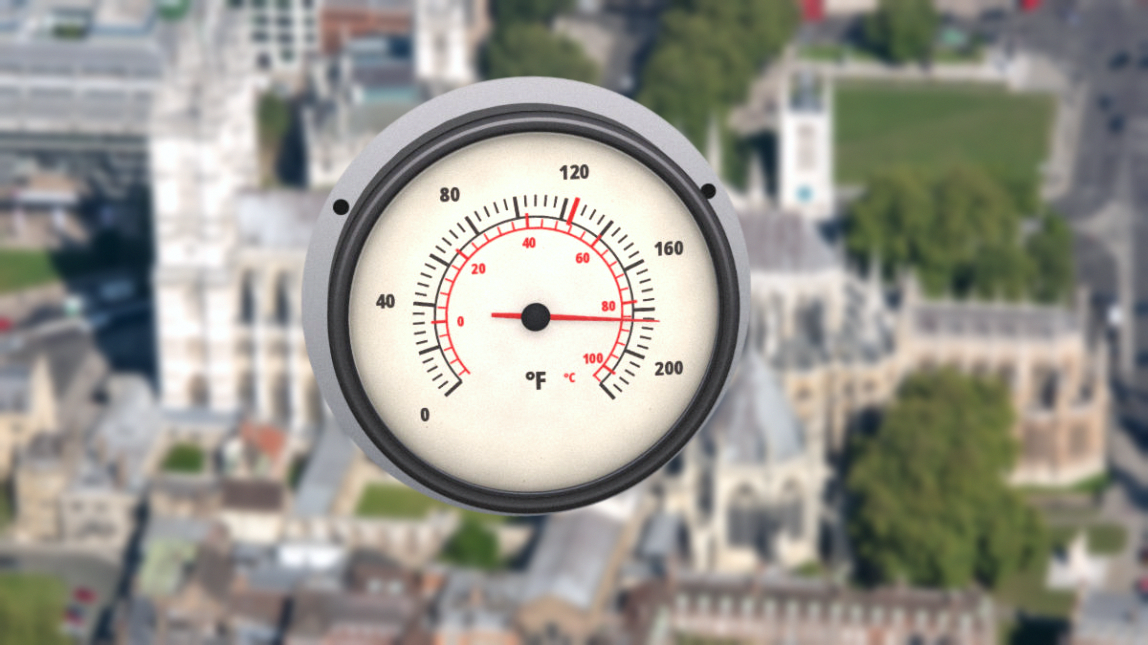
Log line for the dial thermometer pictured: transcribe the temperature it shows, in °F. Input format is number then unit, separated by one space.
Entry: 184 °F
